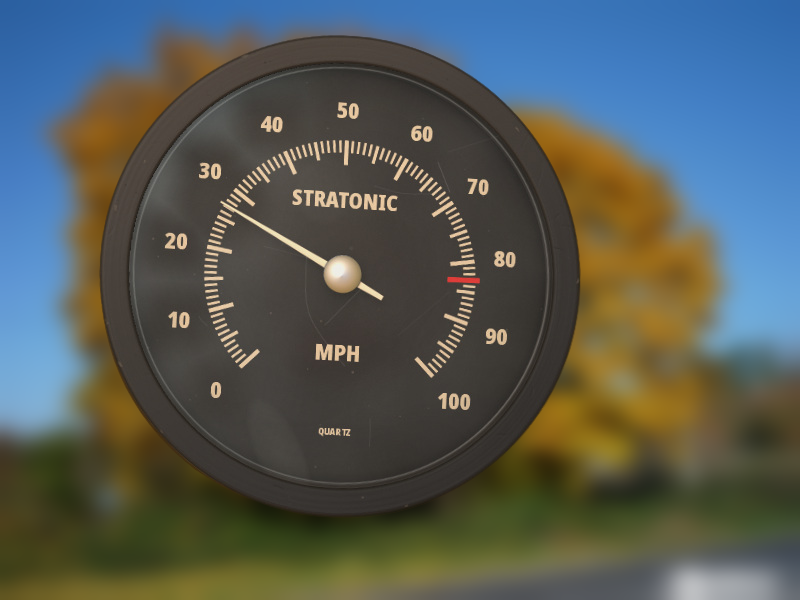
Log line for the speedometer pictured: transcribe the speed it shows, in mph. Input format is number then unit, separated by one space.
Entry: 27 mph
